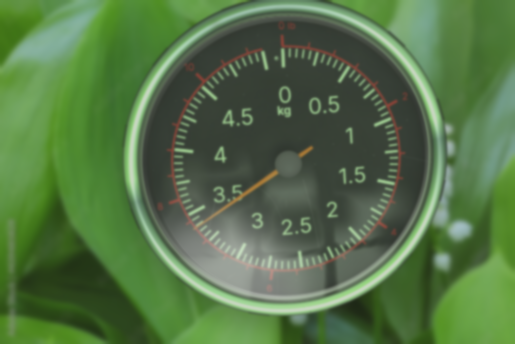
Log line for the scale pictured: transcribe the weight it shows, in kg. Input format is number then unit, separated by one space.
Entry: 3.4 kg
